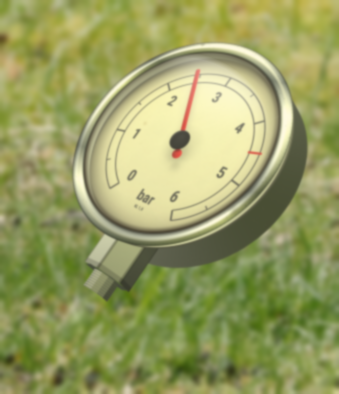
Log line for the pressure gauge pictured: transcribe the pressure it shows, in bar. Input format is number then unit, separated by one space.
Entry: 2.5 bar
